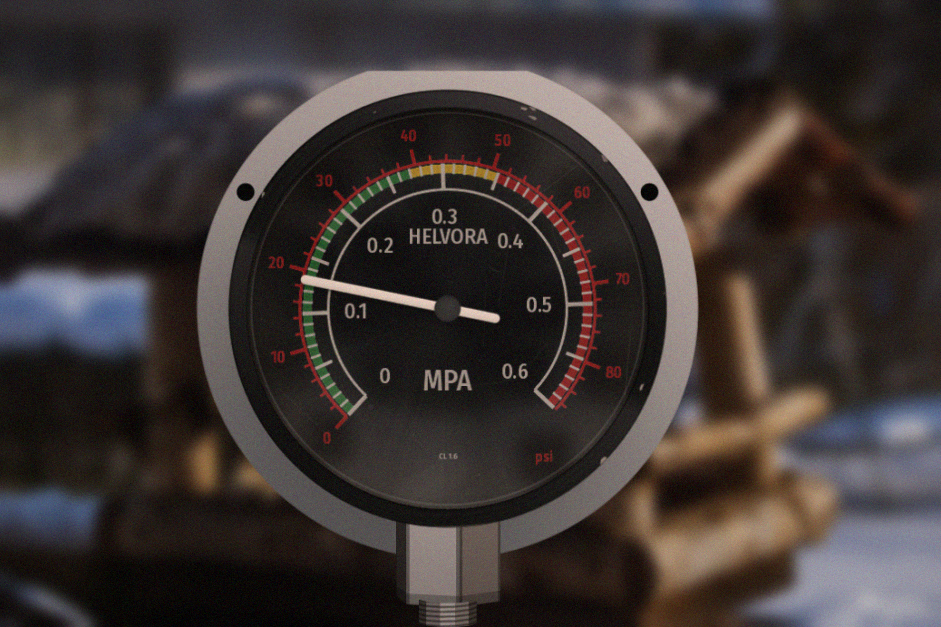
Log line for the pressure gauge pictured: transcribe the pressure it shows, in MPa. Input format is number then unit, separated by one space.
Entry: 0.13 MPa
